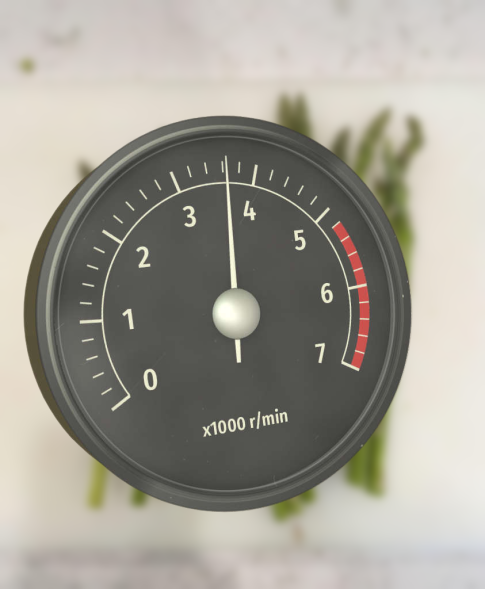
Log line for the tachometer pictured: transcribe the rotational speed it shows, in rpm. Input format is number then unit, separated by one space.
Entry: 3600 rpm
